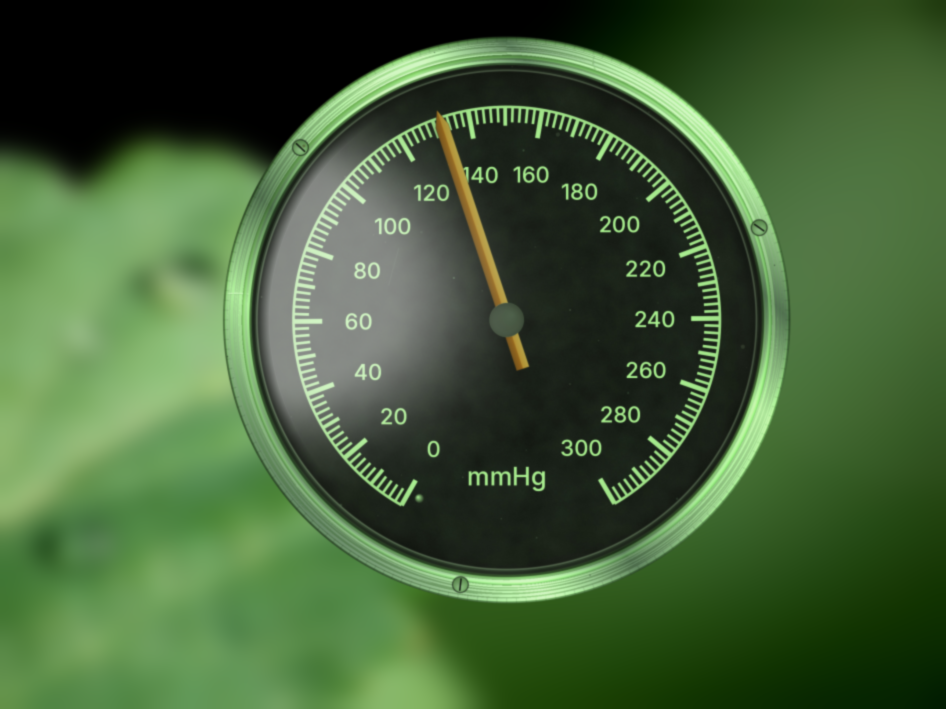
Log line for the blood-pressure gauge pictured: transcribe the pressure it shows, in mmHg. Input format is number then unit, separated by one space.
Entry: 132 mmHg
